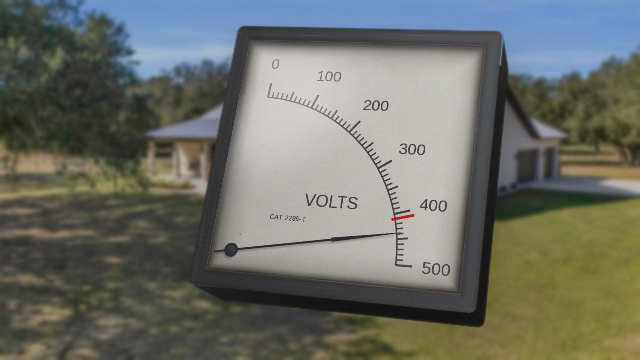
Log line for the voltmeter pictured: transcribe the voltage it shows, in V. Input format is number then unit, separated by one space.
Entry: 440 V
